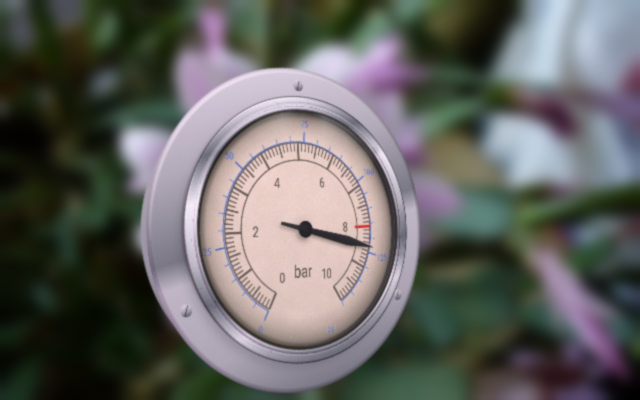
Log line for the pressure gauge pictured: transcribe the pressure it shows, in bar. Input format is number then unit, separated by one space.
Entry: 8.5 bar
